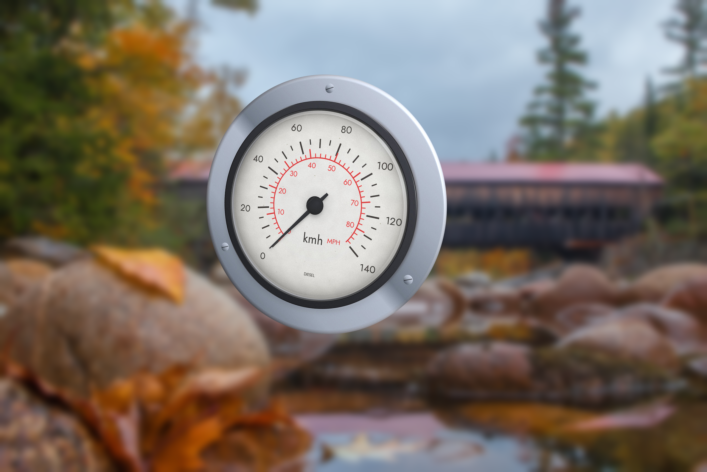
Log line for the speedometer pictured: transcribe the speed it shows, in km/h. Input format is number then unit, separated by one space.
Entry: 0 km/h
